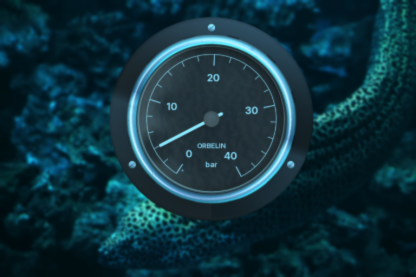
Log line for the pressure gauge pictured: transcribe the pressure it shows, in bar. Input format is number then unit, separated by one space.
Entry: 4 bar
